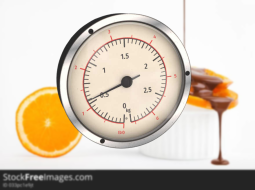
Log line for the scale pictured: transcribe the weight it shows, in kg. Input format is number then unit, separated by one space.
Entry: 0.55 kg
